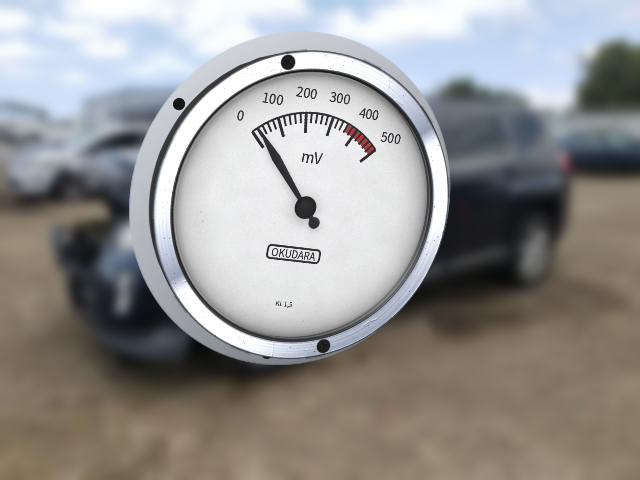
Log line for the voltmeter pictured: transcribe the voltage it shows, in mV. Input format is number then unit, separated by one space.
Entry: 20 mV
